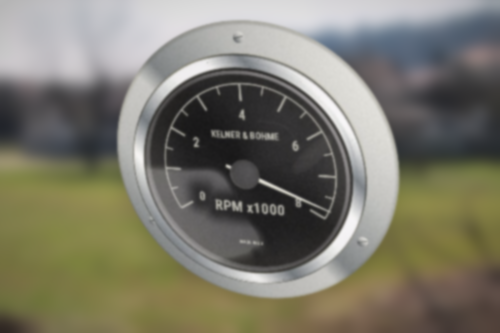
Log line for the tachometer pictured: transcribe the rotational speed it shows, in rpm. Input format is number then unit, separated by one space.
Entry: 7750 rpm
